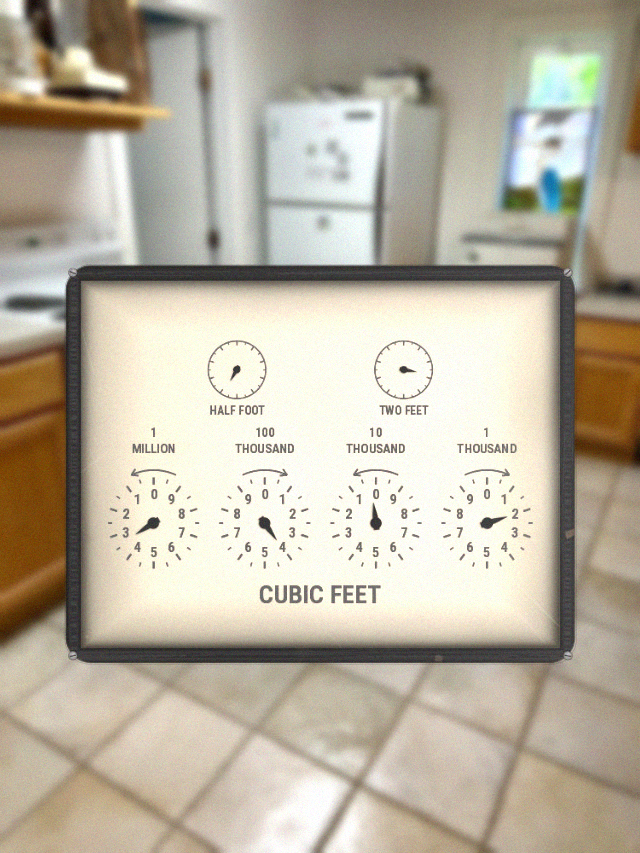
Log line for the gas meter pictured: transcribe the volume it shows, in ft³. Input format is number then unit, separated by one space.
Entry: 340200 ft³
